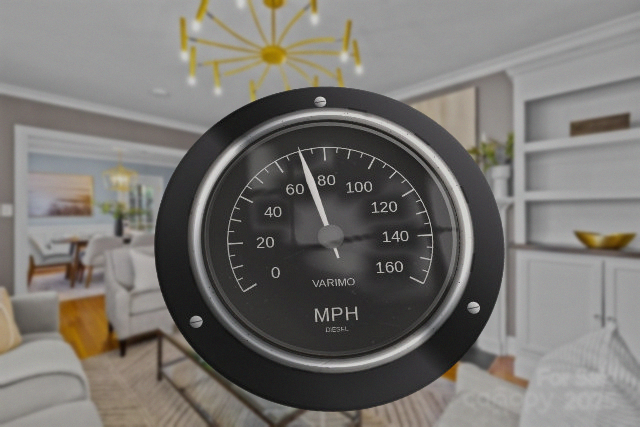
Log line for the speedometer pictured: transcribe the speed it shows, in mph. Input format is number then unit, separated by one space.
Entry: 70 mph
